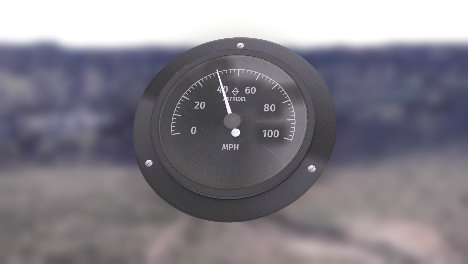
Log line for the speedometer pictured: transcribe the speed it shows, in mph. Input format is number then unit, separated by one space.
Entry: 40 mph
